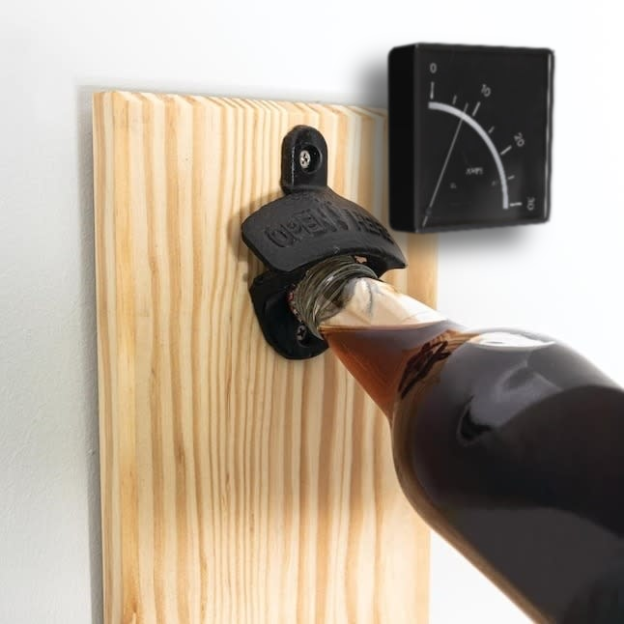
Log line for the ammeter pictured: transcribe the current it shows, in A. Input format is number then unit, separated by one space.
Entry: 7.5 A
